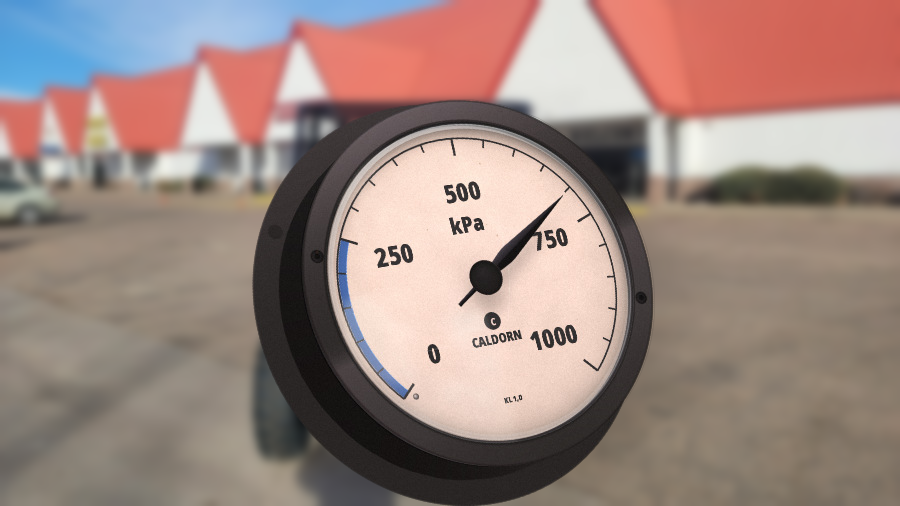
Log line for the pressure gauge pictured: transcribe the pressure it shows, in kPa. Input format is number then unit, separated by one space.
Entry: 700 kPa
